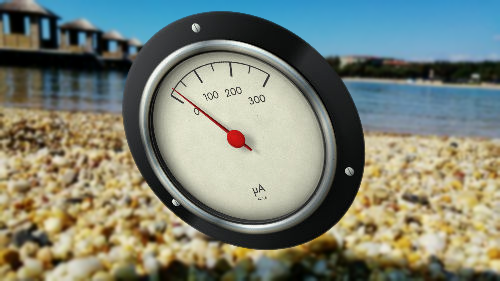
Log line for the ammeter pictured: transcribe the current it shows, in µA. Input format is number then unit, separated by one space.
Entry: 25 µA
